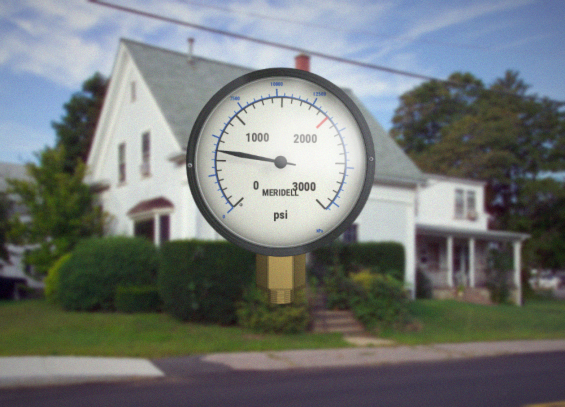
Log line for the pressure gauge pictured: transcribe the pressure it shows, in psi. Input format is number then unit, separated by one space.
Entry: 600 psi
